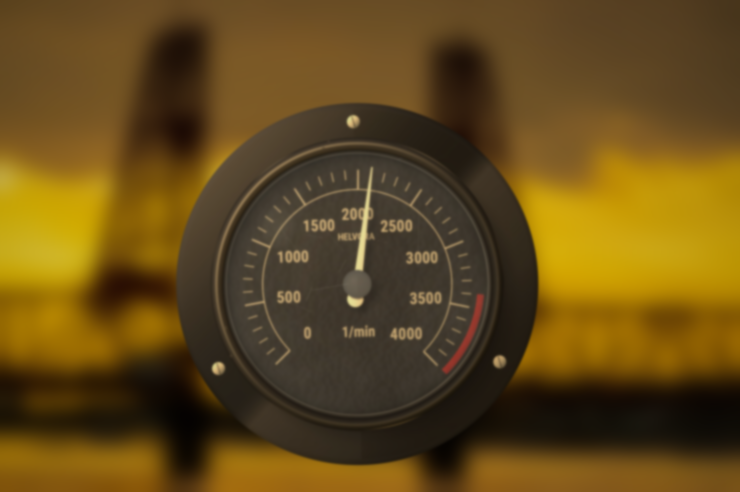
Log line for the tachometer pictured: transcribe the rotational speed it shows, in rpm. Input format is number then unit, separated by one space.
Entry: 2100 rpm
